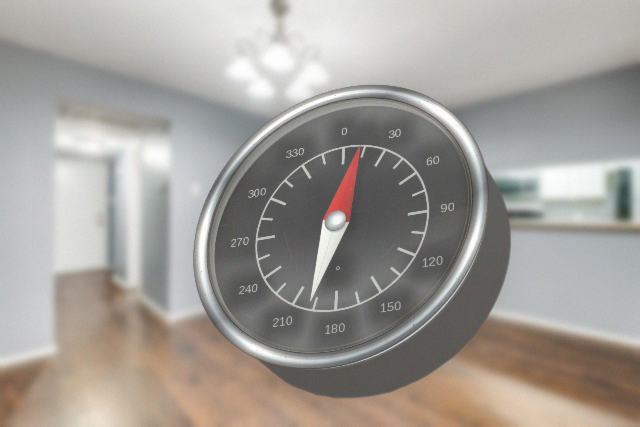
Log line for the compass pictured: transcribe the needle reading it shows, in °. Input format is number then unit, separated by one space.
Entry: 15 °
